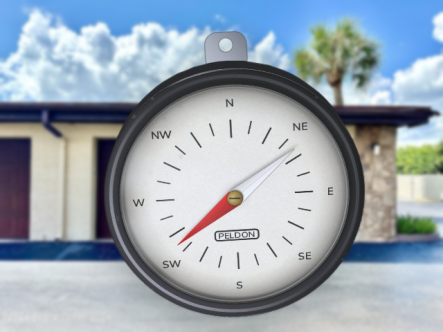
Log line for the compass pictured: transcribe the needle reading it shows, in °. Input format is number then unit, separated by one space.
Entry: 232.5 °
